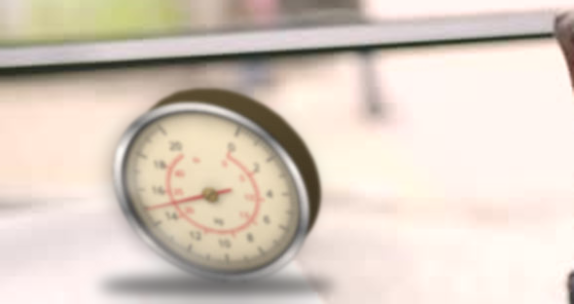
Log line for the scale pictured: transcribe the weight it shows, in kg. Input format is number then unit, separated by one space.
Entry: 15 kg
